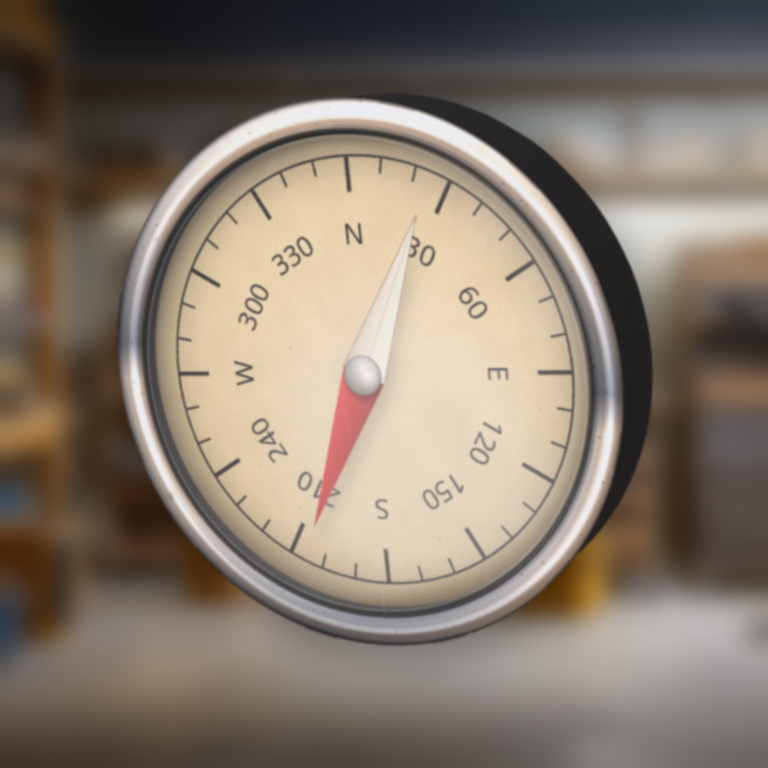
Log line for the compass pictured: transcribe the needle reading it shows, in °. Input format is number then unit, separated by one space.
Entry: 205 °
